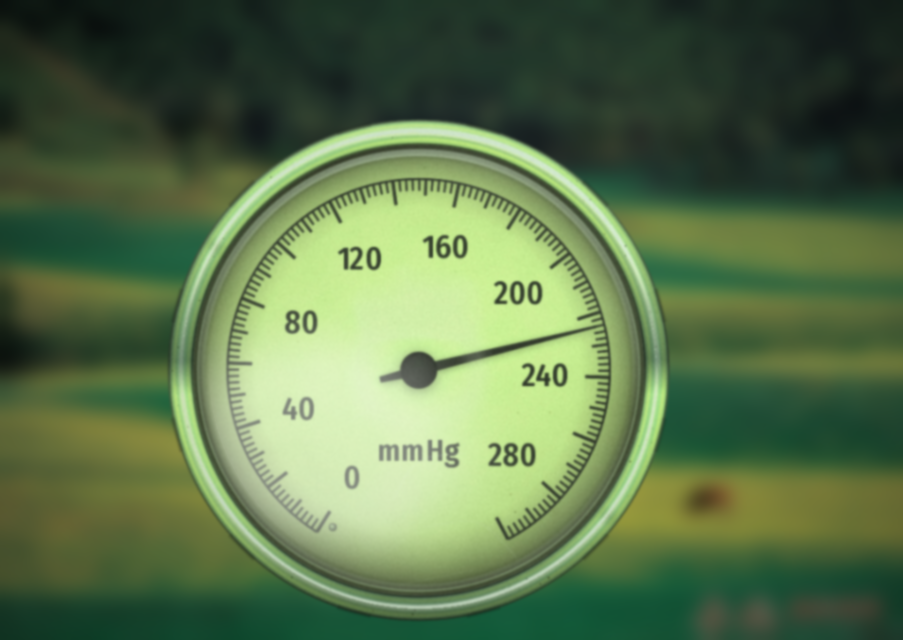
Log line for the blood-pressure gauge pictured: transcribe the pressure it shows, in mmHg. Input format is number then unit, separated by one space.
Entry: 224 mmHg
